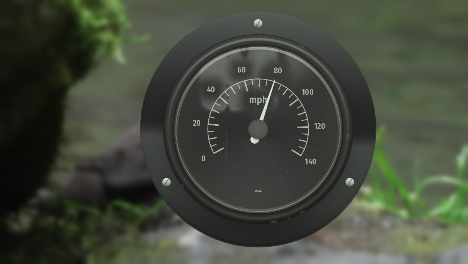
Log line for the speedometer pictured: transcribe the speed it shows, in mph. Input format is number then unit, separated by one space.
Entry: 80 mph
